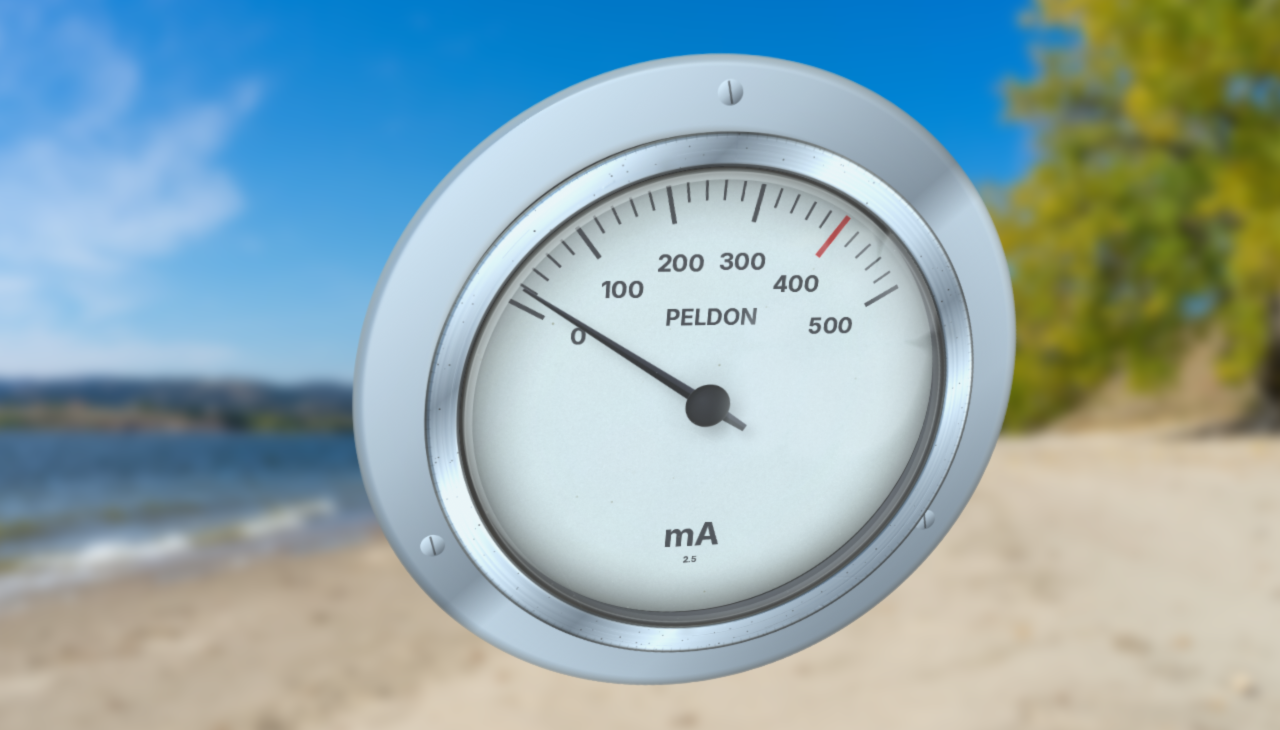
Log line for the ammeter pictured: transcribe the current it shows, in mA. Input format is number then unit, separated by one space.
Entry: 20 mA
